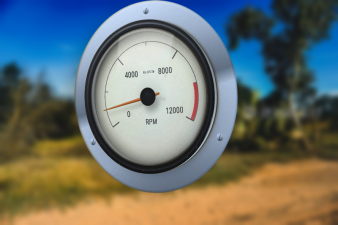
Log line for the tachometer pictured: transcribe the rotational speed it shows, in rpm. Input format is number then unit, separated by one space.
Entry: 1000 rpm
